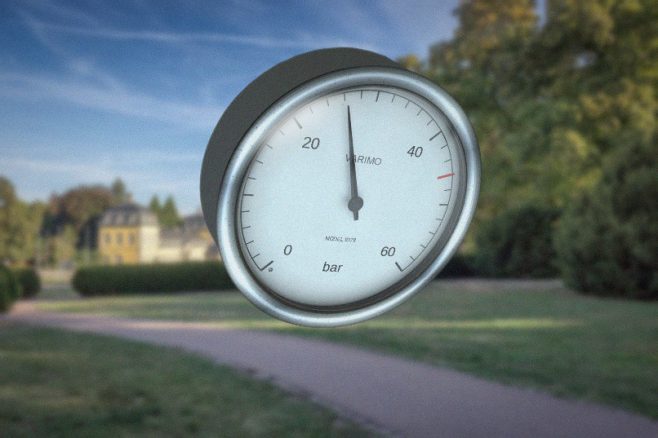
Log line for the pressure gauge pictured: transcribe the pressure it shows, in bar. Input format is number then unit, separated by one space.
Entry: 26 bar
